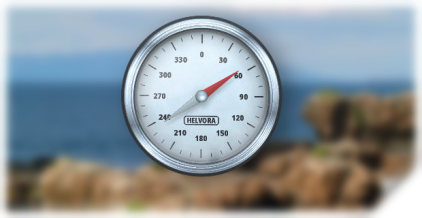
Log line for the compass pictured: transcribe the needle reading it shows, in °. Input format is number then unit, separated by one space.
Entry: 55 °
